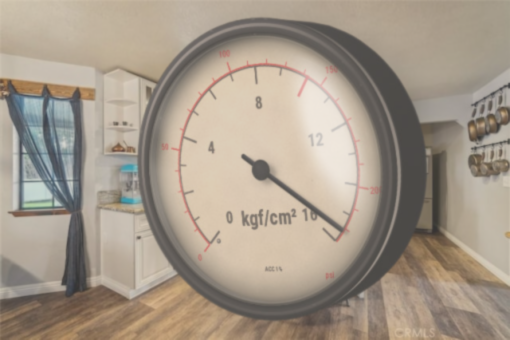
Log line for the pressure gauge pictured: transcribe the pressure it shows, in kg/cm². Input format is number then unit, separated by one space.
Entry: 15.5 kg/cm²
